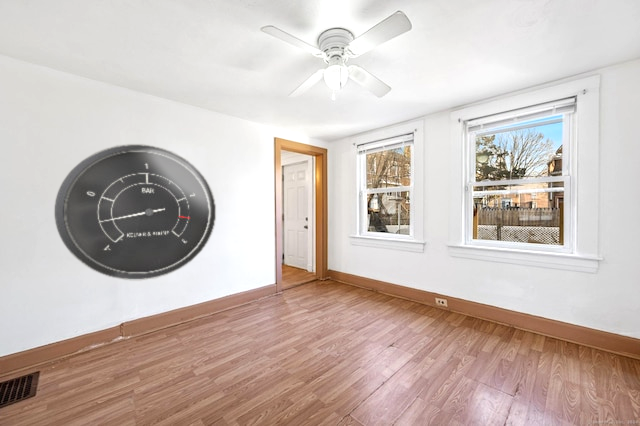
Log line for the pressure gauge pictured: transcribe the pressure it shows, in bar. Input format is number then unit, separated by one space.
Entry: -0.5 bar
